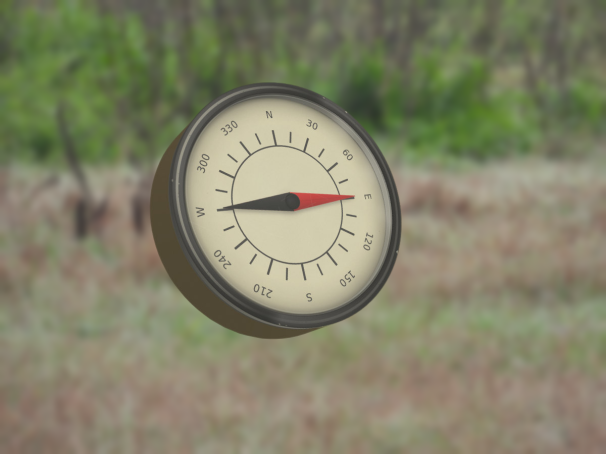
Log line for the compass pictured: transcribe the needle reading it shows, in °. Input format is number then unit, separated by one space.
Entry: 90 °
